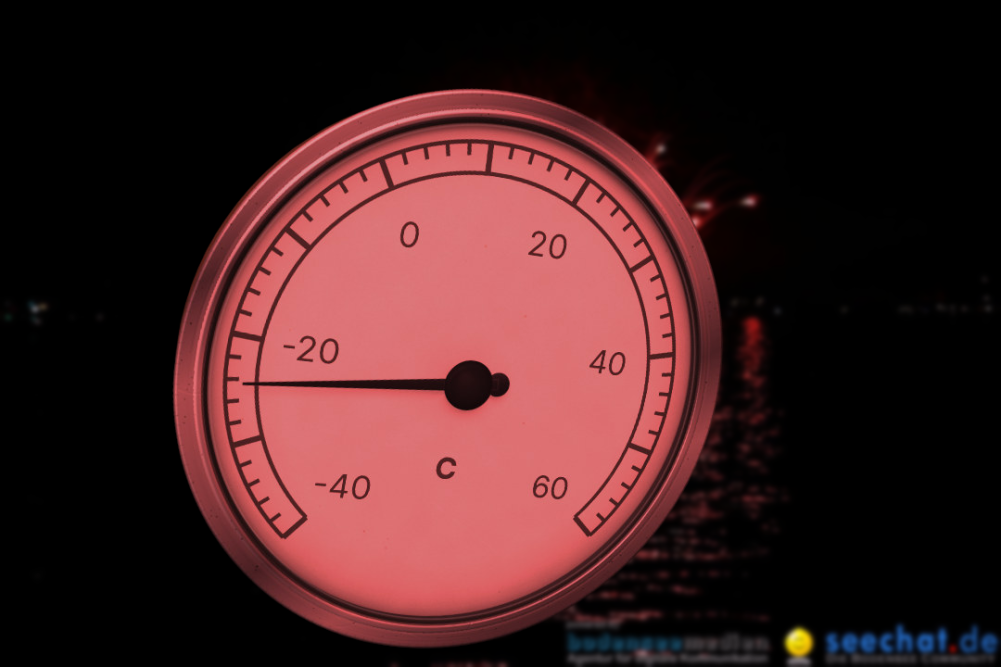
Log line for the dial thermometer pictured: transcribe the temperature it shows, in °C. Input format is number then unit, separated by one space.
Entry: -24 °C
